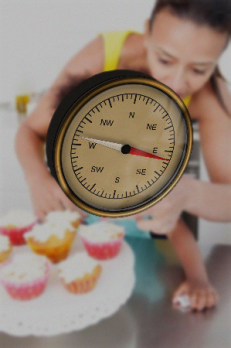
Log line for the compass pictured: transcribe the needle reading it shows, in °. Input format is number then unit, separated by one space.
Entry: 100 °
